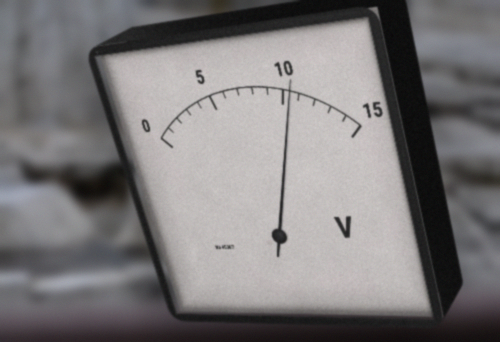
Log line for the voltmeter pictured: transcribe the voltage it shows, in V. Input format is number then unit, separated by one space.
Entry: 10.5 V
